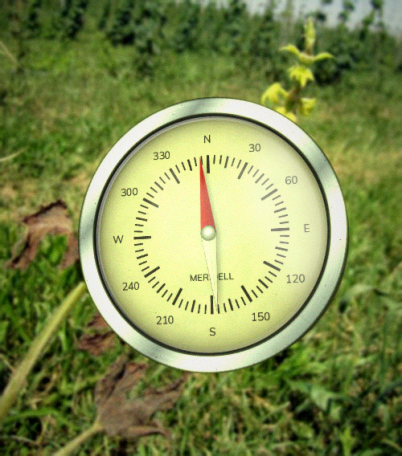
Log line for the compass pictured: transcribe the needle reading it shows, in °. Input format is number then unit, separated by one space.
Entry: 355 °
